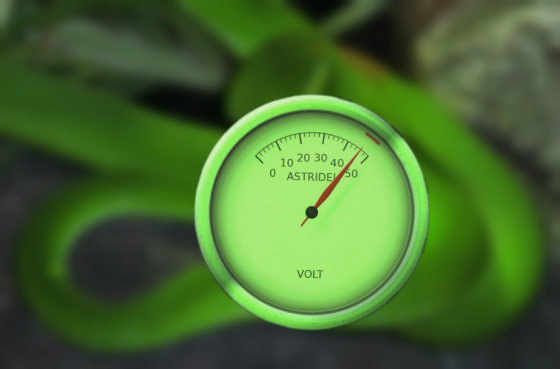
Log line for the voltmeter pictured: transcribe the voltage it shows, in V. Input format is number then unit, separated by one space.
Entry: 46 V
